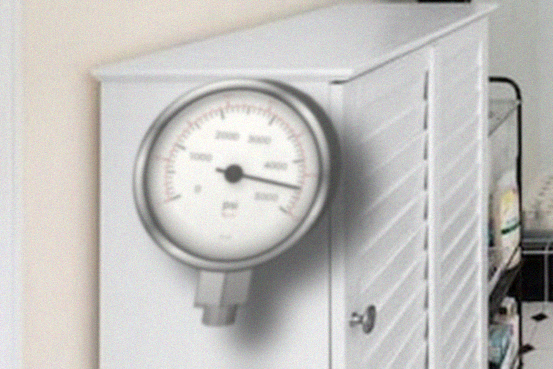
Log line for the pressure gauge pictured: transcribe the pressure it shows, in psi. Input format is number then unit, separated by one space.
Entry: 4500 psi
